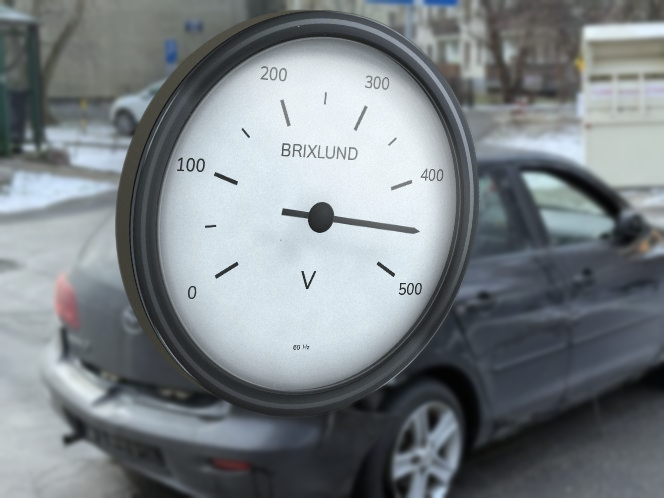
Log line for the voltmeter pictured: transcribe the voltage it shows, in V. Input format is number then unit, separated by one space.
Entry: 450 V
